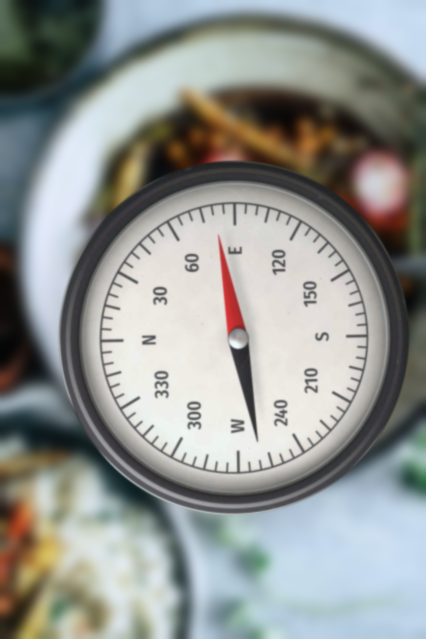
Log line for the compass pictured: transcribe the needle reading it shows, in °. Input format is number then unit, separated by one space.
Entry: 80 °
